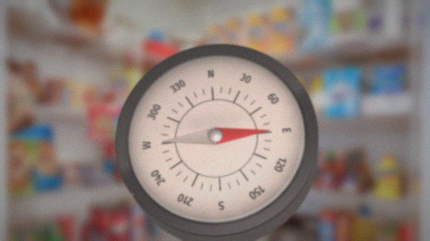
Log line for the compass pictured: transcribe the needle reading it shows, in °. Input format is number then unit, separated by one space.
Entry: 90 °
